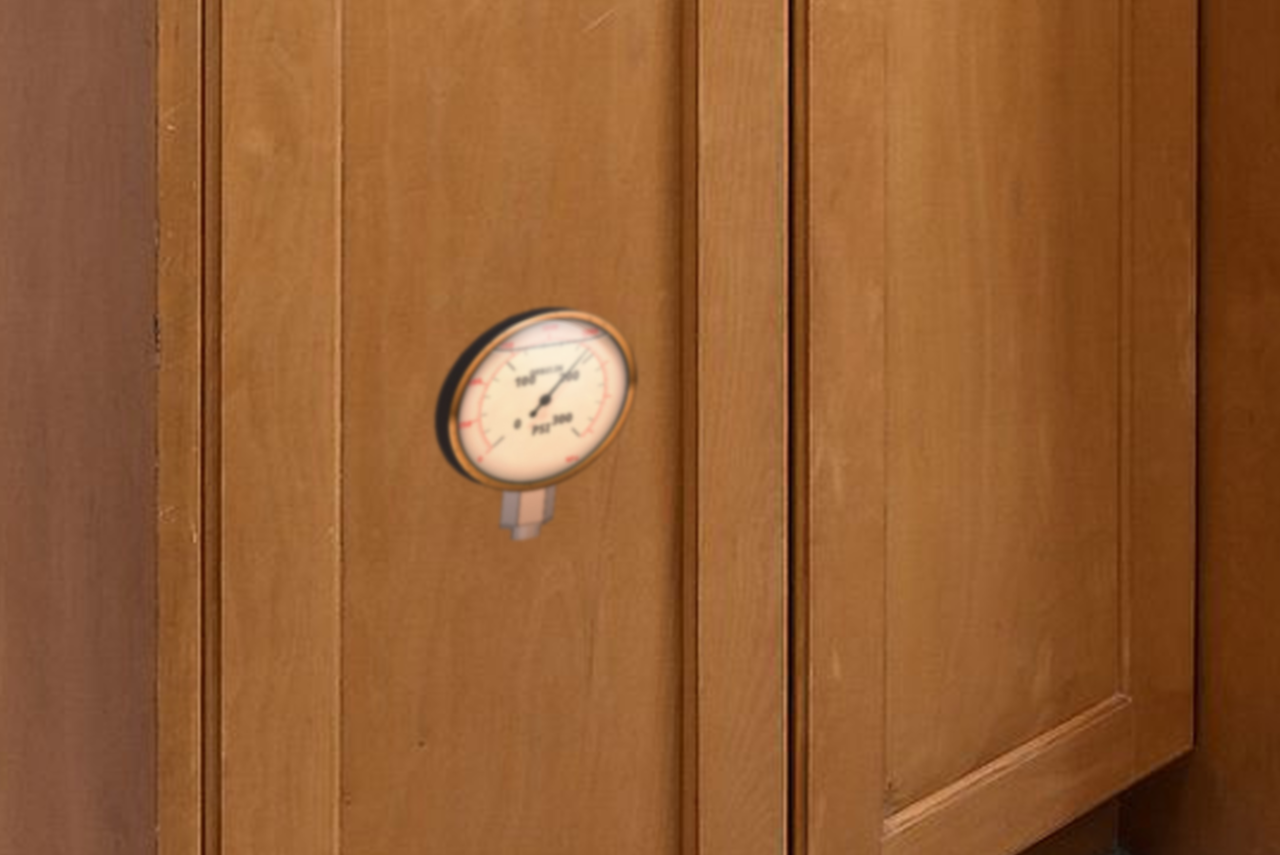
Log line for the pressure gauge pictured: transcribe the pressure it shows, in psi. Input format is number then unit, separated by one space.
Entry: 190 psi
